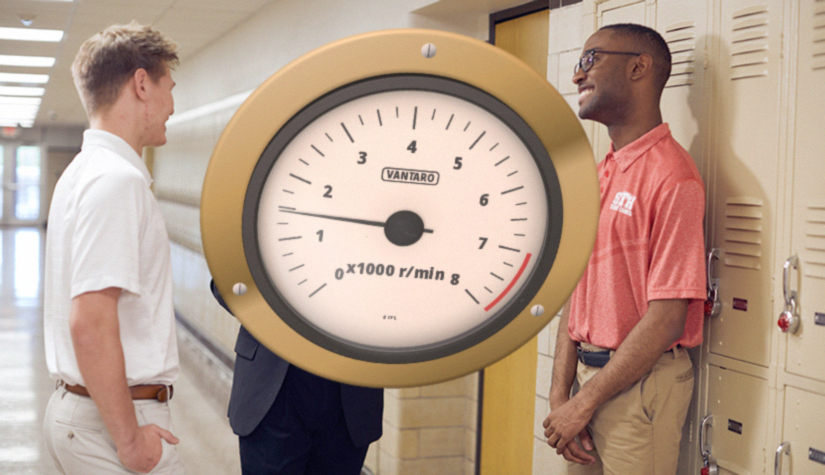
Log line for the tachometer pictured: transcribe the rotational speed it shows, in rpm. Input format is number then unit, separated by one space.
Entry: 1500 rpm
